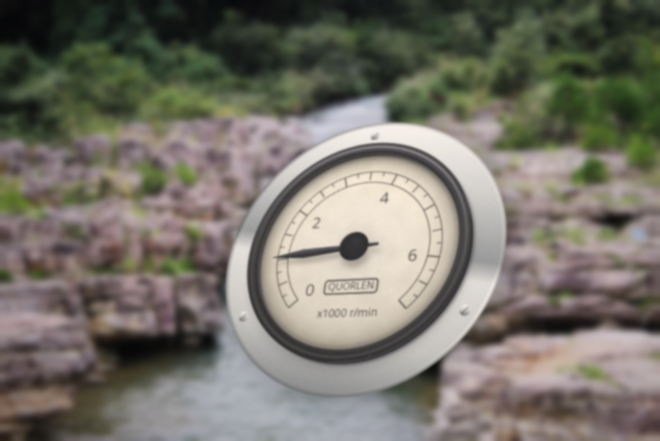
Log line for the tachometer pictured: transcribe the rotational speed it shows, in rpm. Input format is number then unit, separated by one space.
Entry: 1000 rpm
